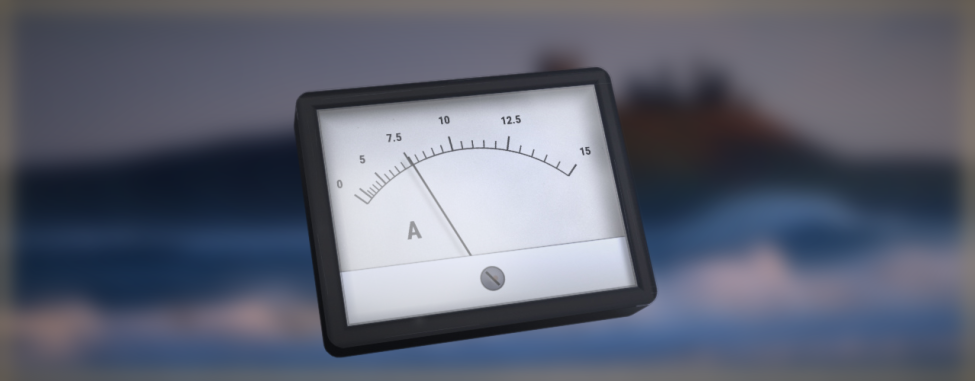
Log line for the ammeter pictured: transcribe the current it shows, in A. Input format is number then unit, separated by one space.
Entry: 7.5 A
